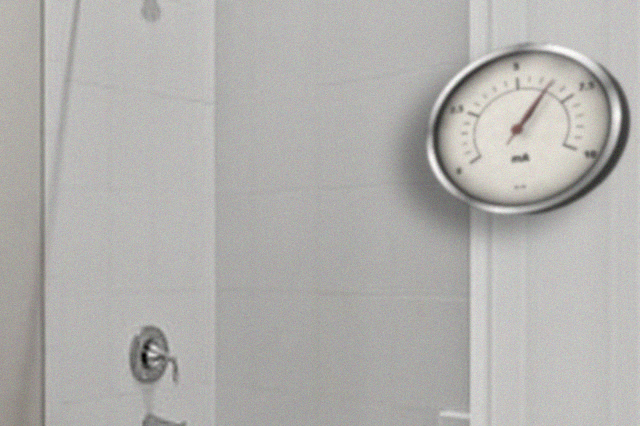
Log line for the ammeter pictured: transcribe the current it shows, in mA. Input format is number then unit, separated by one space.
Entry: 6.5 mA
